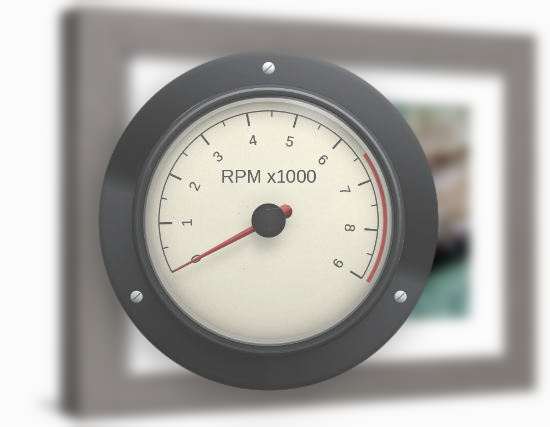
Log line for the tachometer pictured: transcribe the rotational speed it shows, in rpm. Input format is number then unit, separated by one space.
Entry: 0 rpm
